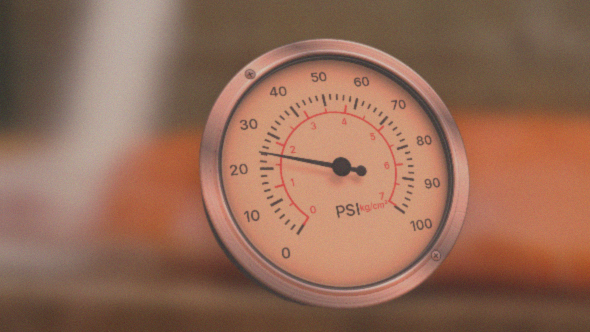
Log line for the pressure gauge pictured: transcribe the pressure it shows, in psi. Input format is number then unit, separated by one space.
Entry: 24 psi
